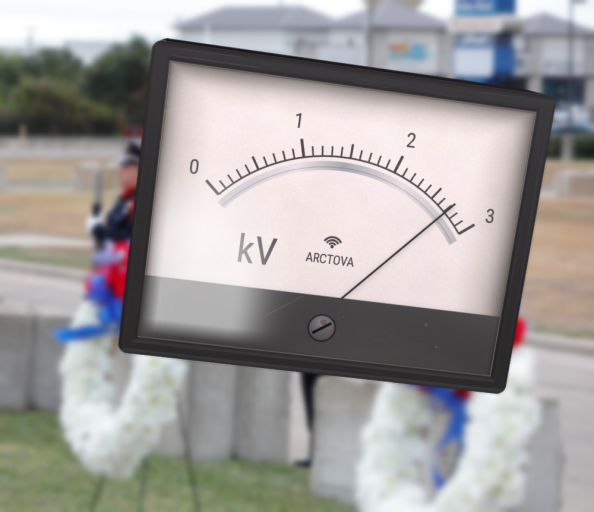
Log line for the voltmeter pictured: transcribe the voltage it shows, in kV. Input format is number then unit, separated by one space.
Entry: 2.7 kV
